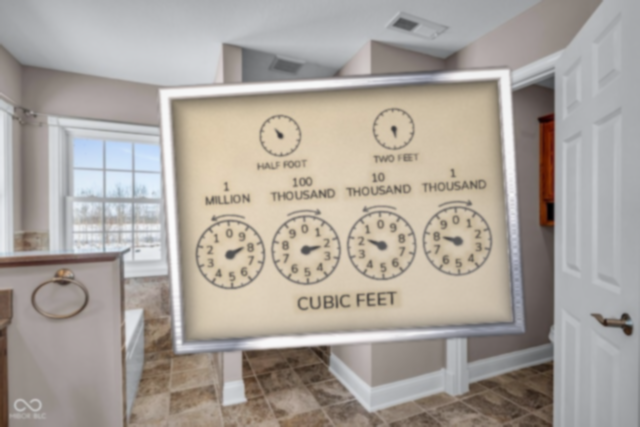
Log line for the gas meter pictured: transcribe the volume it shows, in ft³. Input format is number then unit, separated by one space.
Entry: 821800 ft³
